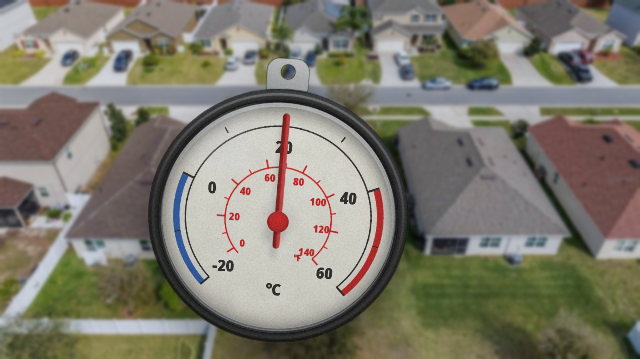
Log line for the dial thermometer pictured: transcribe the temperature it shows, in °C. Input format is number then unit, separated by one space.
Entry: 20 °C
